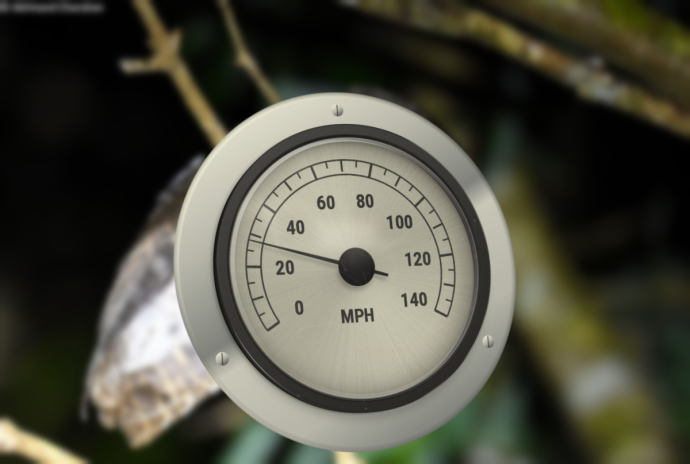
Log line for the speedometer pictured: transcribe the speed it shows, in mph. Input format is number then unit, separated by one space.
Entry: 27.5 mph
